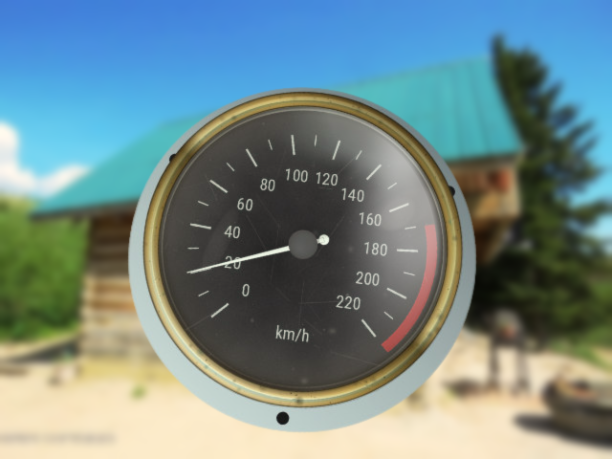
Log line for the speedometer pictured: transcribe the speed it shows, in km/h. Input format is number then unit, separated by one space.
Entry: 20 km/h
